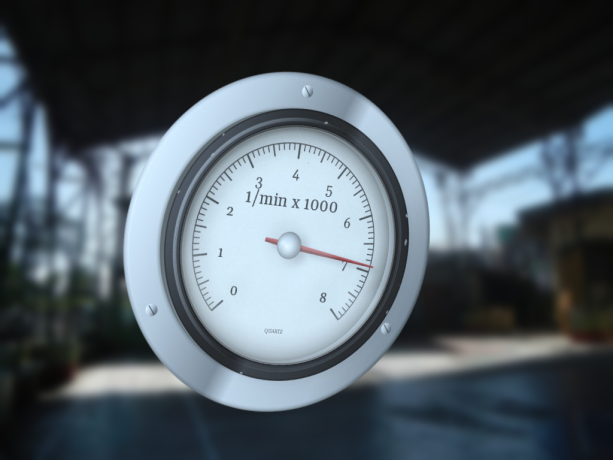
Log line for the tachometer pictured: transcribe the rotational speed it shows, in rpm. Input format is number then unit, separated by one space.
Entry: 6900 rpm
